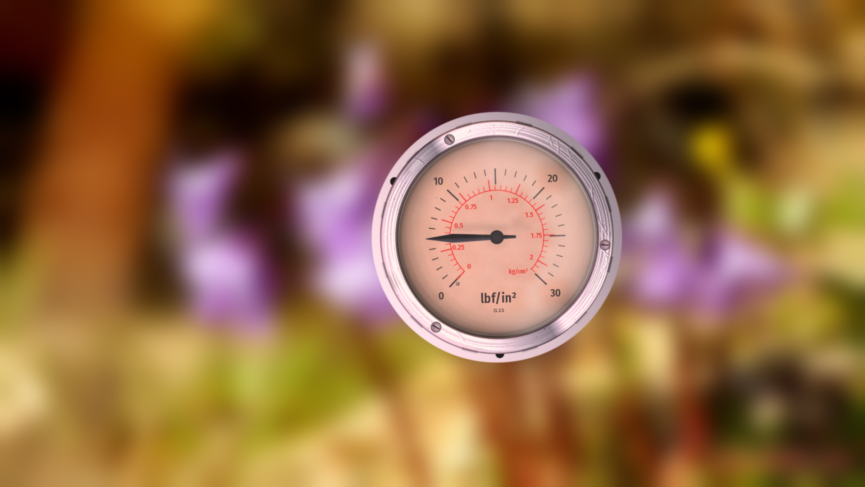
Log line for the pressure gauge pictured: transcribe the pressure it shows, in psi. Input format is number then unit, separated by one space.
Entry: 5 psi
